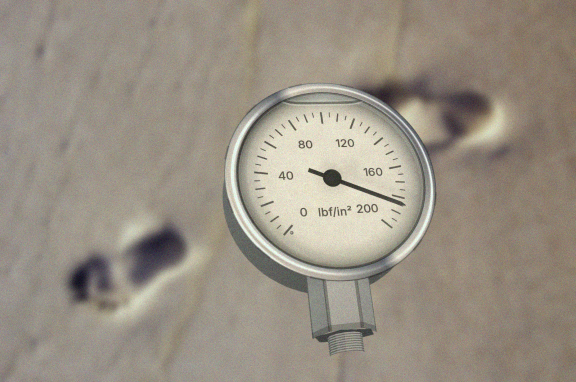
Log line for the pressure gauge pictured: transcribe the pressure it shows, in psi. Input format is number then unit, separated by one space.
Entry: 185 psi
